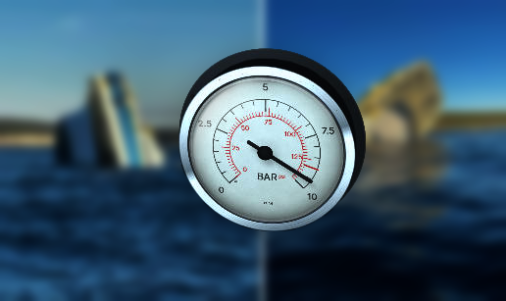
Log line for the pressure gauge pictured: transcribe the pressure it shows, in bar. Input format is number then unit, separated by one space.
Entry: 9.5 bar
